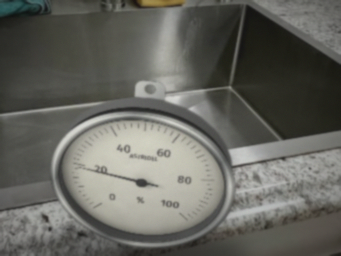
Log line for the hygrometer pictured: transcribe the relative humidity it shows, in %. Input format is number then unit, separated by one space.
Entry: 20 %
